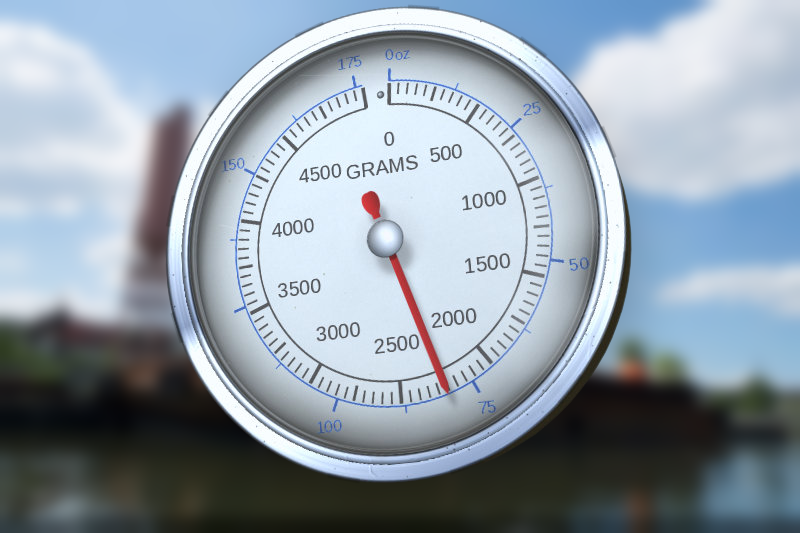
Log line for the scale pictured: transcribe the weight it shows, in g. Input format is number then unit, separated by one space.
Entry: 2250 g
